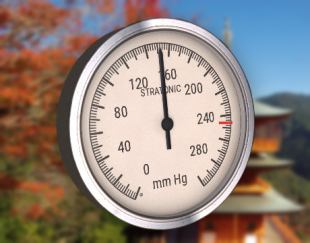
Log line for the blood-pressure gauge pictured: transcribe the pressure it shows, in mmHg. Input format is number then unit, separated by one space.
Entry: 150 mmHg
